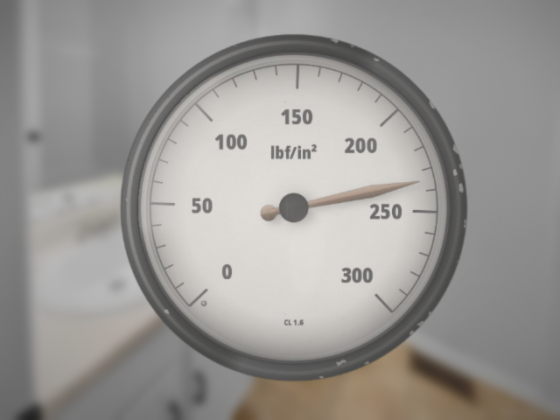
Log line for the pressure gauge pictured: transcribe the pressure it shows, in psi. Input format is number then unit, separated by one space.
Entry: 235 psi
